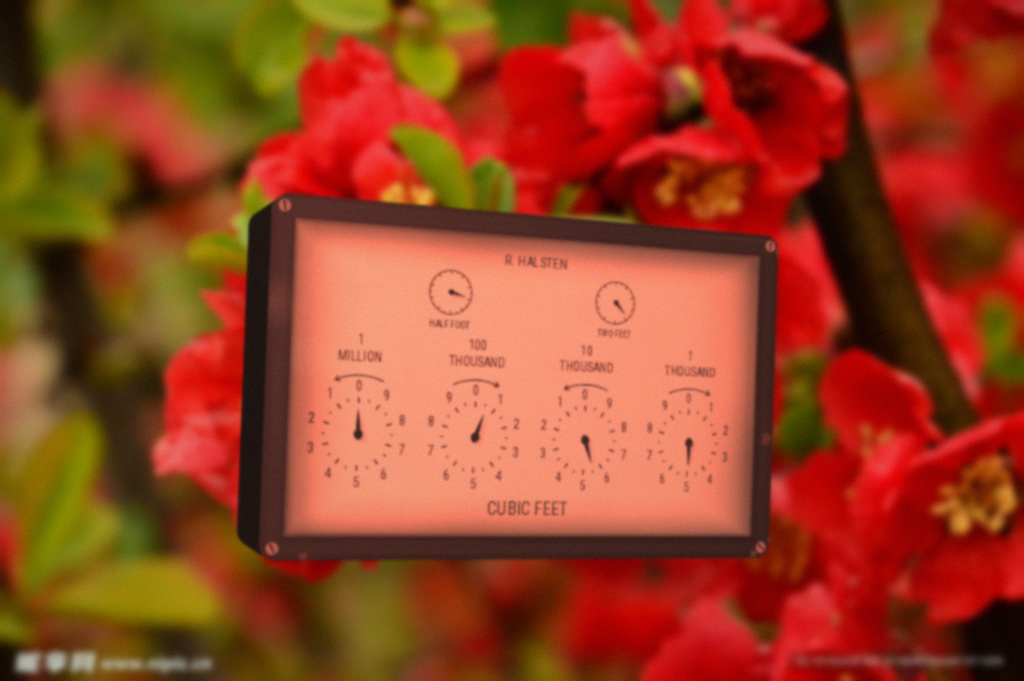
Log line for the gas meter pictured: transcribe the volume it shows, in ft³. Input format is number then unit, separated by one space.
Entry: 5500 ft³
